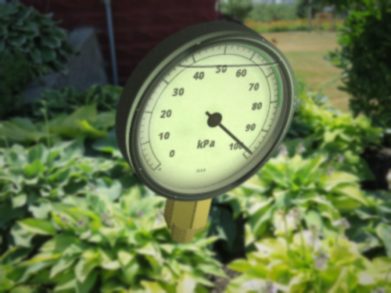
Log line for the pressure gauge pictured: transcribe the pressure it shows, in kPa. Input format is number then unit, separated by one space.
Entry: 98 kPa
